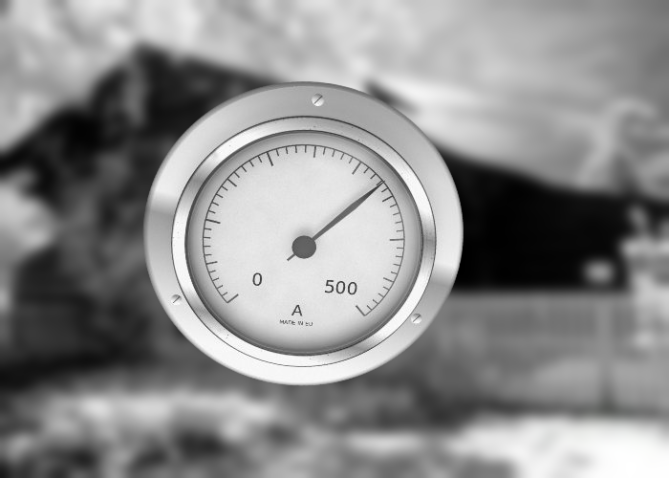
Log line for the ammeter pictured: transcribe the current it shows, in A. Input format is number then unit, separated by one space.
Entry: 330 A
